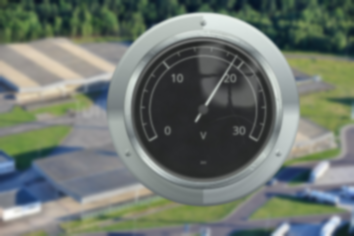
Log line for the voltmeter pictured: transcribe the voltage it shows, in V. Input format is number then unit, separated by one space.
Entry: 19 V
